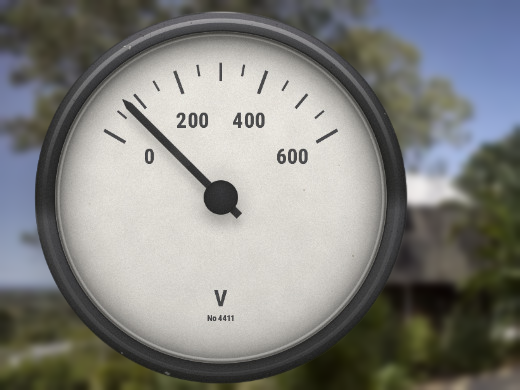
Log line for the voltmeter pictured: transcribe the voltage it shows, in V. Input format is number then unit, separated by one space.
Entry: 75 V
